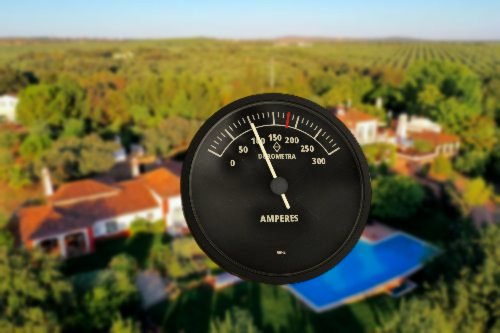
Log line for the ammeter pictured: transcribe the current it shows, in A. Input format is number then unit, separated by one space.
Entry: 100 A
